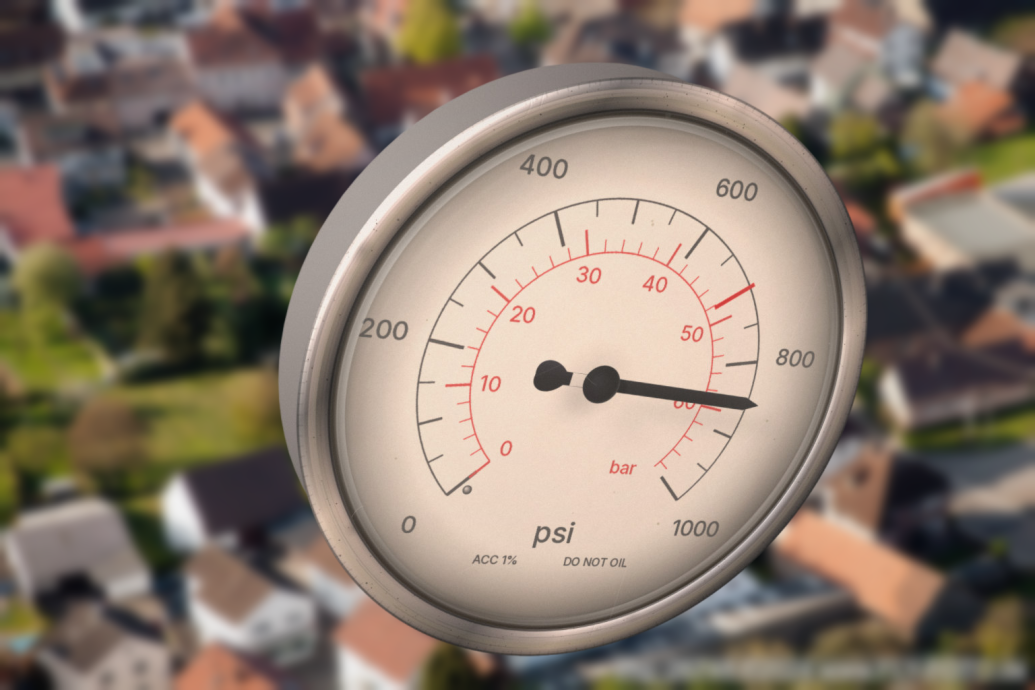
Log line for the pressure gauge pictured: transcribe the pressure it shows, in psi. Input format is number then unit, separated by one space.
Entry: 850 psi
